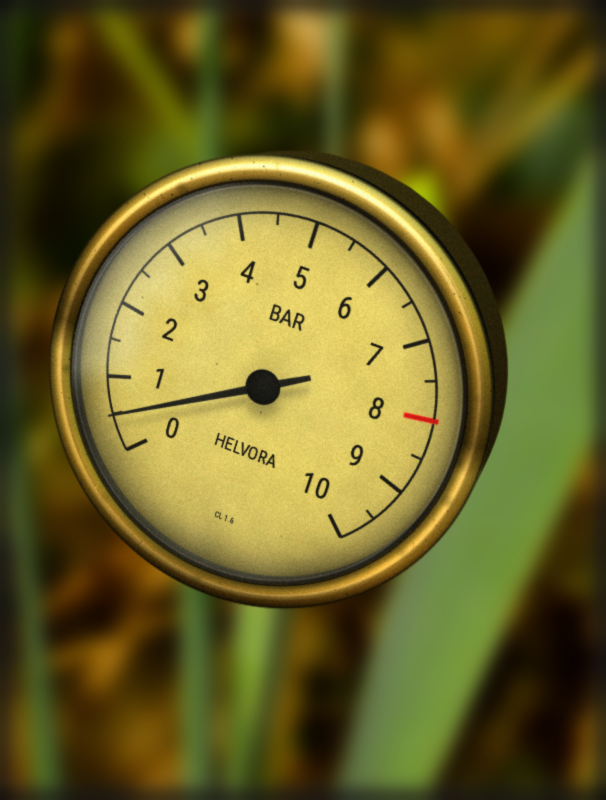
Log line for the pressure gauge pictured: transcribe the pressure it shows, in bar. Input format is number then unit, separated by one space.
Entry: 0.5 bar
